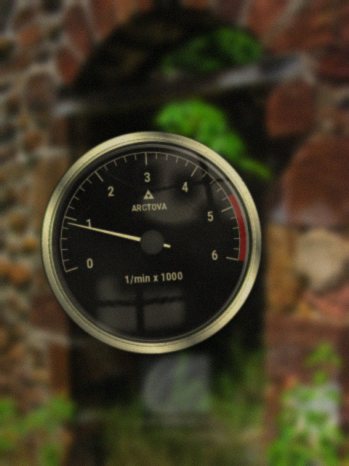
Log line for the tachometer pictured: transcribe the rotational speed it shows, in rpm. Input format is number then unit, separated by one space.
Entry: 900 rpm
